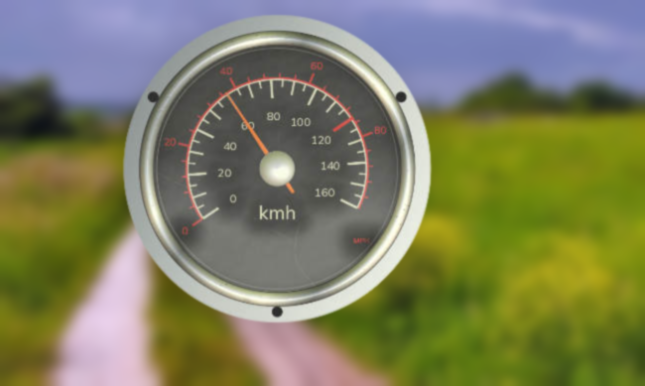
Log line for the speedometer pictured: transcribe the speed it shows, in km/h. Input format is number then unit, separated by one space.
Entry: 60 km/h
